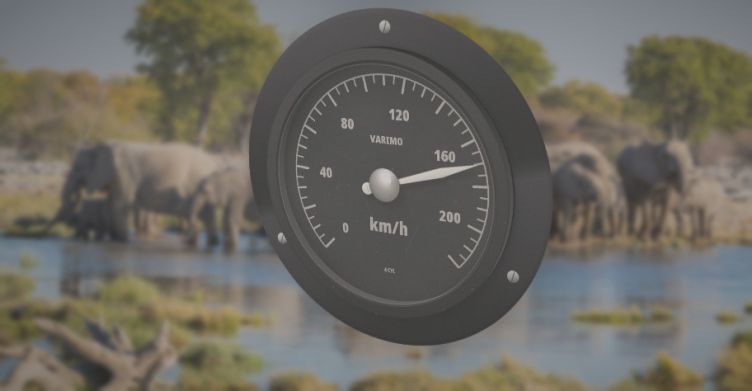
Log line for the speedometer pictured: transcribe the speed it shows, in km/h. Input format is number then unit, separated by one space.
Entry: 170 km/h
